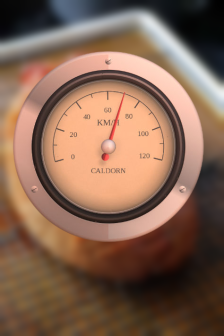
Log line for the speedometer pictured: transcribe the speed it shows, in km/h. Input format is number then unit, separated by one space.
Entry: 70 km/h
